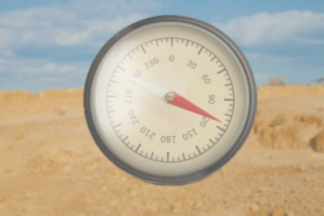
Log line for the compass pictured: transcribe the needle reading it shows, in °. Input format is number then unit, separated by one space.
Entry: 115 °
